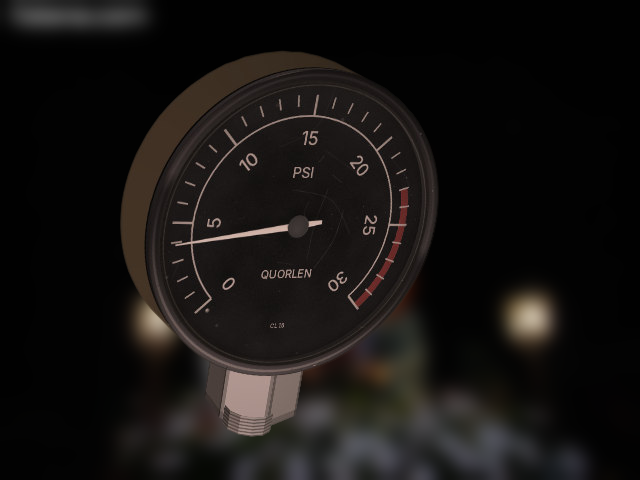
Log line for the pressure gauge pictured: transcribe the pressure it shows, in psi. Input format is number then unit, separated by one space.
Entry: 4 psi
